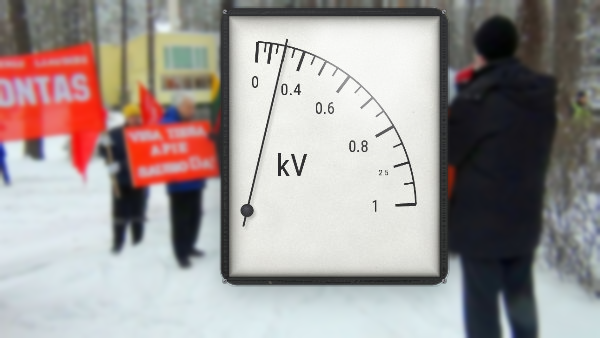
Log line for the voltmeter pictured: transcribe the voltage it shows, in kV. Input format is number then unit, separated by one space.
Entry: 0.3 kV
